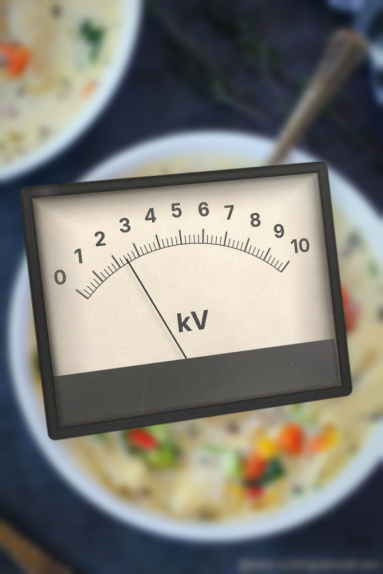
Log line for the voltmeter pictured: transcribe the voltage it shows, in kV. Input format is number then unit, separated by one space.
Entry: 2.4 kV
